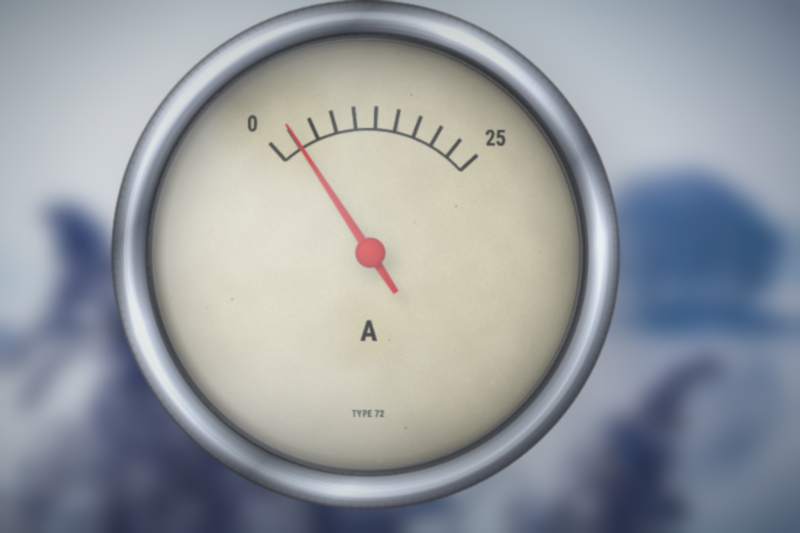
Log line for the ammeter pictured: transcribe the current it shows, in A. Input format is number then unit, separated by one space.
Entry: 2.5 A
